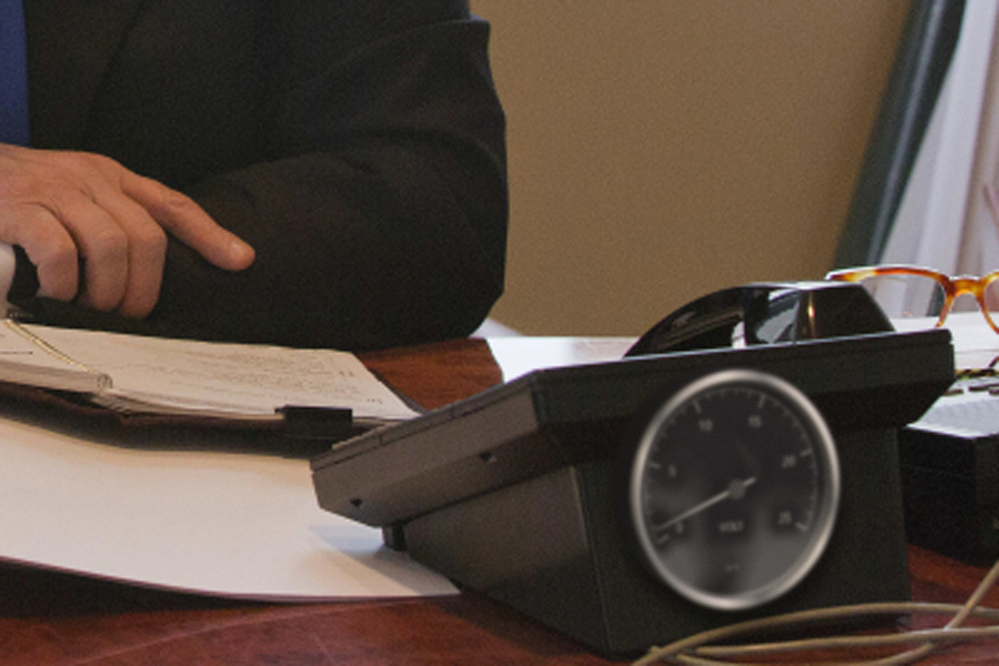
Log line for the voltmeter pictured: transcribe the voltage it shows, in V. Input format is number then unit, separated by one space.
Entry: 1 V
